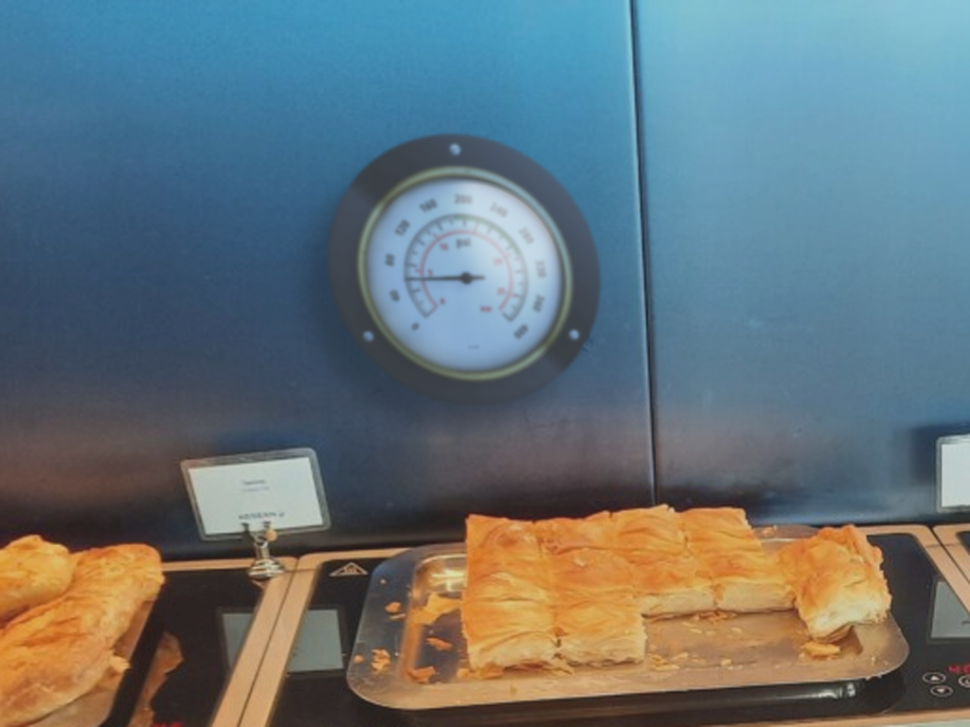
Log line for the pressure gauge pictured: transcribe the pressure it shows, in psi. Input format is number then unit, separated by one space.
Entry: 60 psi
